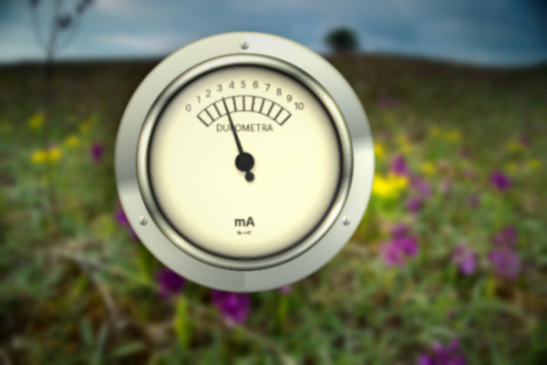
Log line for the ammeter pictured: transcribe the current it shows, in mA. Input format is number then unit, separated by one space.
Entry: 3 mA
